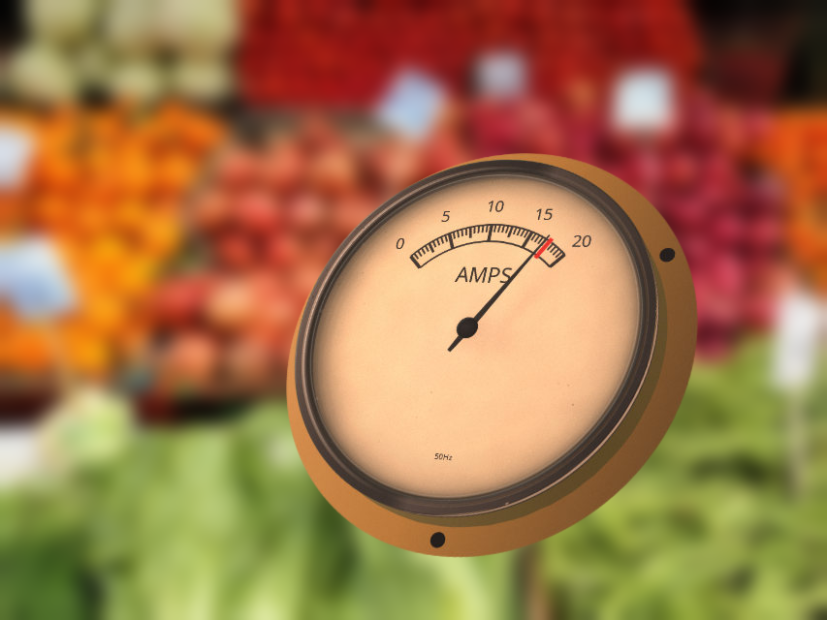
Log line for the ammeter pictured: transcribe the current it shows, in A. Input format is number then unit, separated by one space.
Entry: 17.5 A
